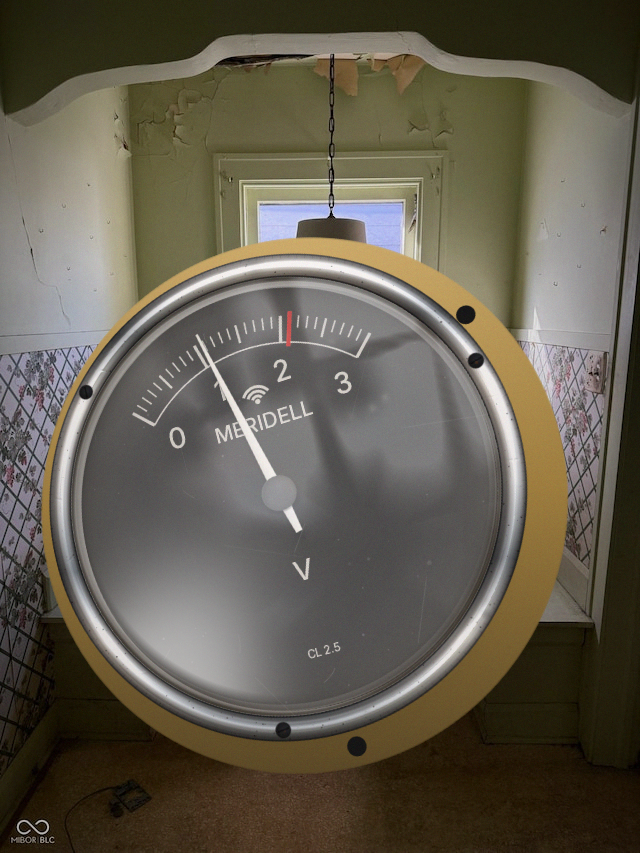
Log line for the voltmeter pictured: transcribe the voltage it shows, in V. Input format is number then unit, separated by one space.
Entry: 1.1 V
